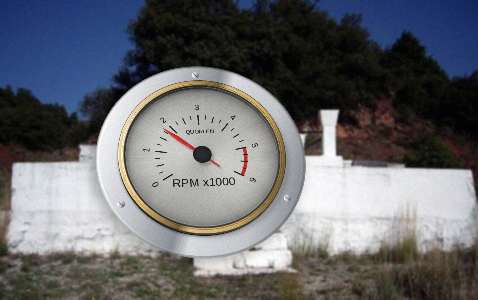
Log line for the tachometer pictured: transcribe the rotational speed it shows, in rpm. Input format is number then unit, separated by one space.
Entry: 1750 rpm
